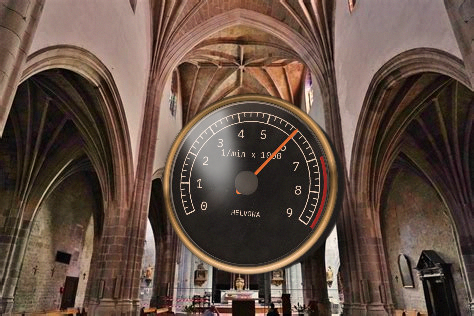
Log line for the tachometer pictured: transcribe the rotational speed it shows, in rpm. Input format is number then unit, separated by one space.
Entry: 6000 rpm
